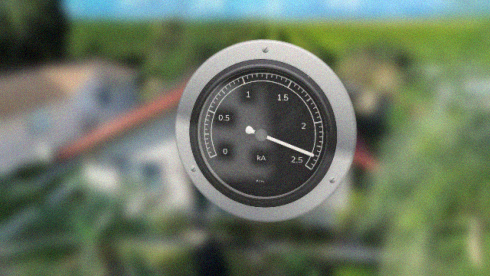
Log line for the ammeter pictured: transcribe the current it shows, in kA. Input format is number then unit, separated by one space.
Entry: 2.35 kA
